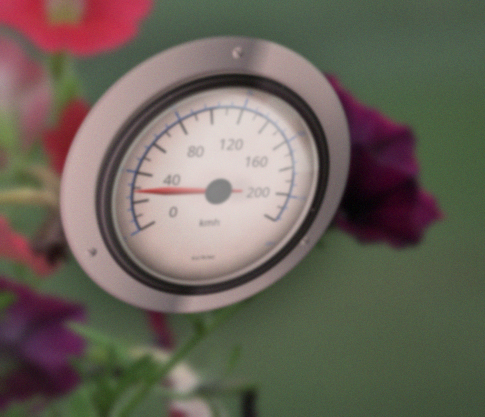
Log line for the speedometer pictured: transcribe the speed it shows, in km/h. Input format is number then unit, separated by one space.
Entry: 30 km/h
